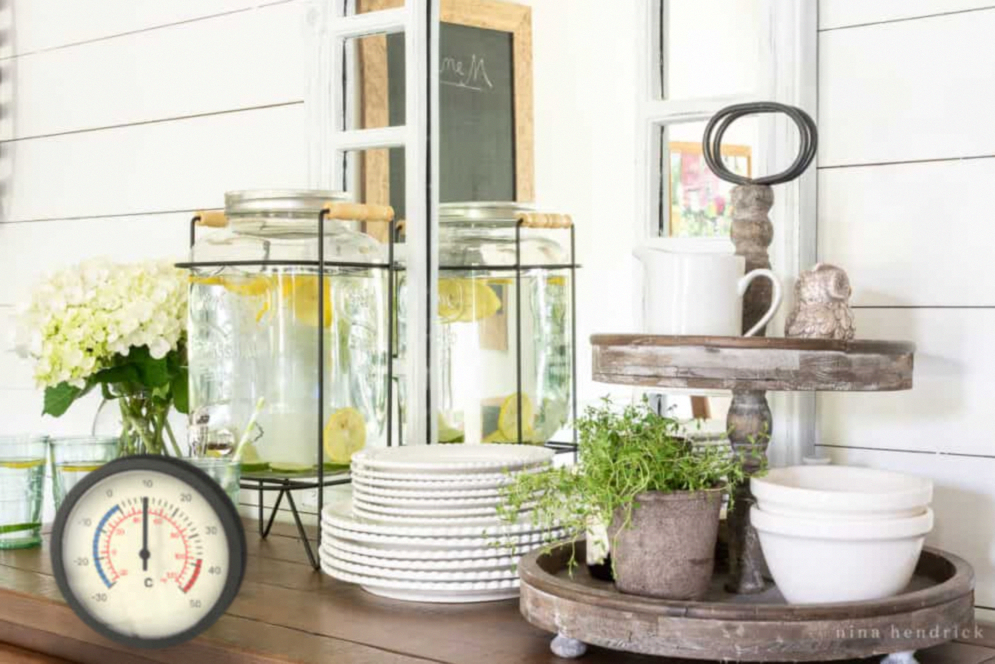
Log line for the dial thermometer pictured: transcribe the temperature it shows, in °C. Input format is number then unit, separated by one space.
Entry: 10 °C
